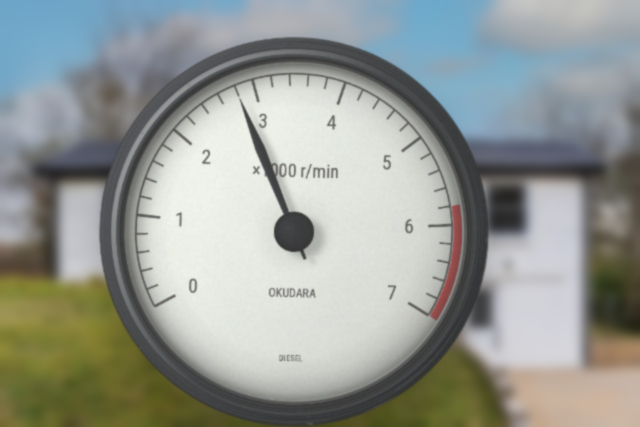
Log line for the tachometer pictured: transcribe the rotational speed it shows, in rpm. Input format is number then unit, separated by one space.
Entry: 2800 rpm
